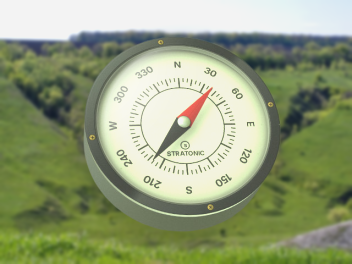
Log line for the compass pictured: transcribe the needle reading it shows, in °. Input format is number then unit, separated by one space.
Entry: 40 °
